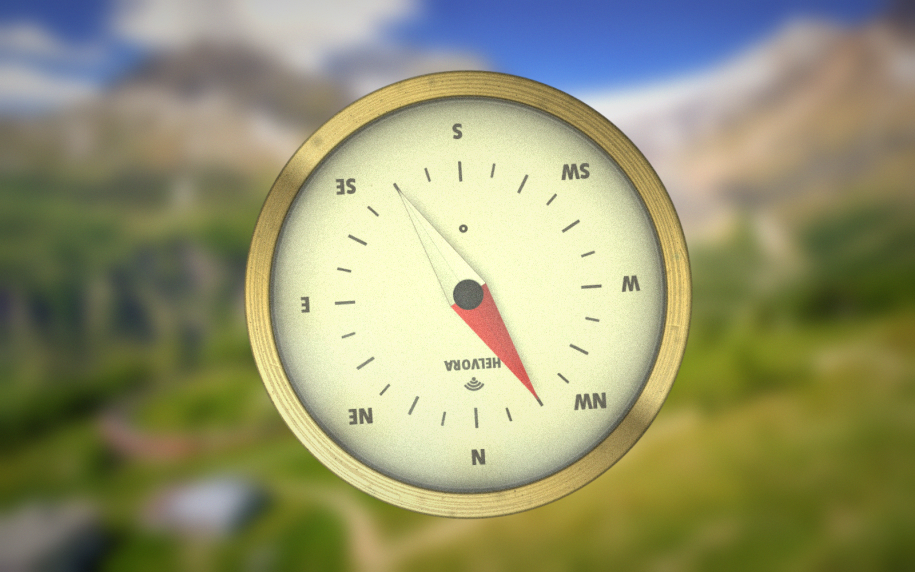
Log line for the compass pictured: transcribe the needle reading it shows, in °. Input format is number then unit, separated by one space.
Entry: 330 °
